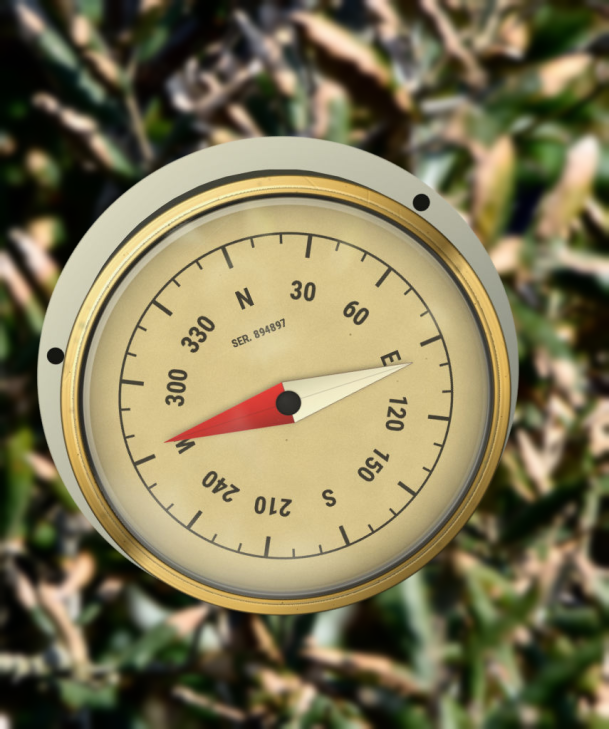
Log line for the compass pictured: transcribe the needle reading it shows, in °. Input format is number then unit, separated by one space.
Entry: 275 °
